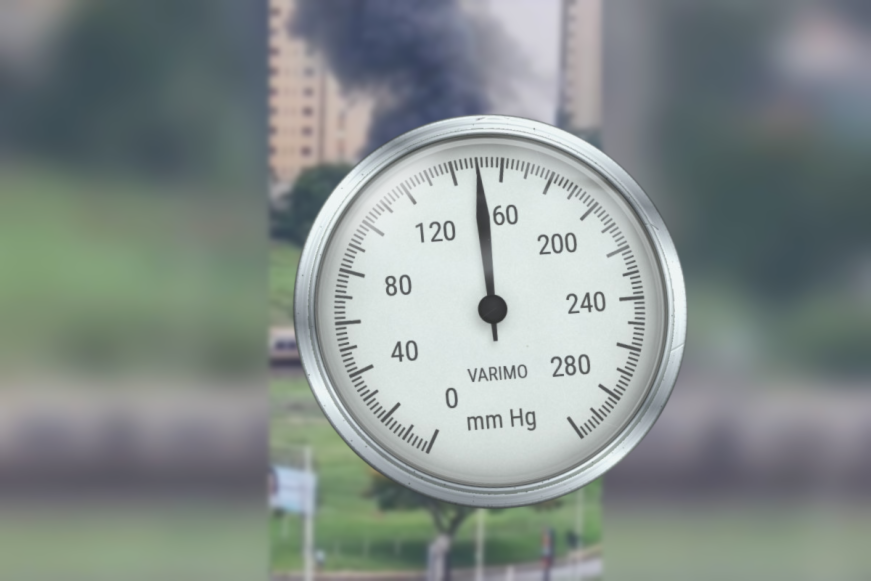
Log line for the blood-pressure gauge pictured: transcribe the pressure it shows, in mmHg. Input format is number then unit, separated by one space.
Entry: 150 mmHg
